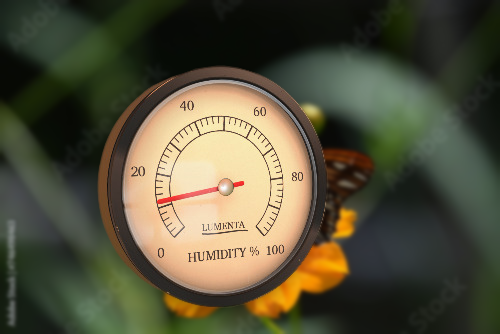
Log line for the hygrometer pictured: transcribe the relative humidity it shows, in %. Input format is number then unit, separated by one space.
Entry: 12 %
